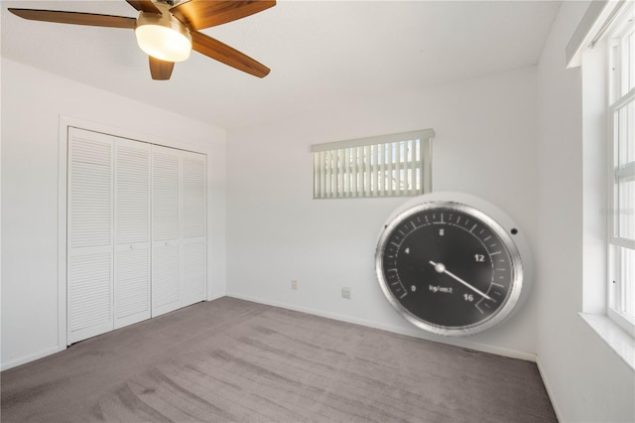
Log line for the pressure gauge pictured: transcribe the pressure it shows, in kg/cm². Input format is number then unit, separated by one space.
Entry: 15 kg/cm²
